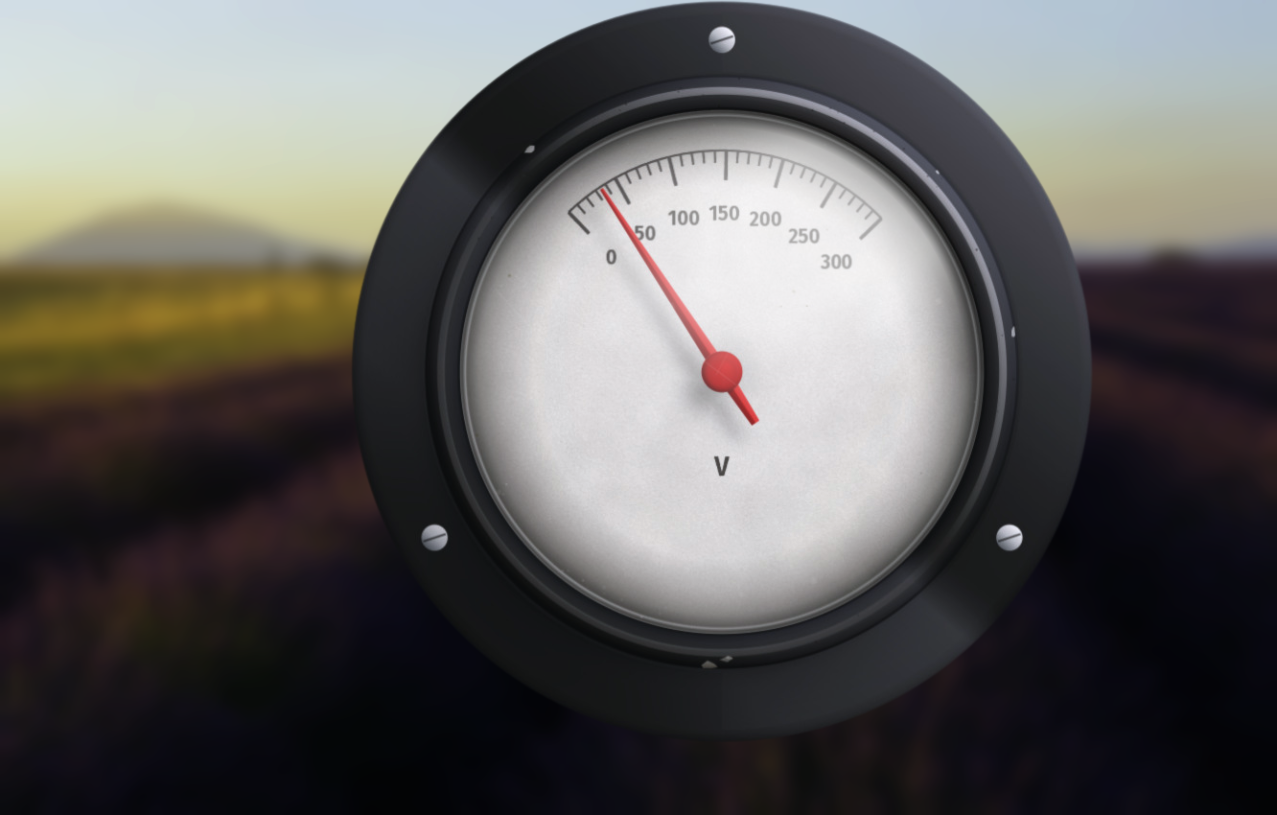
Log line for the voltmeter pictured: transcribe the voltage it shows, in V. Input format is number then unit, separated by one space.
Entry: 35 V
